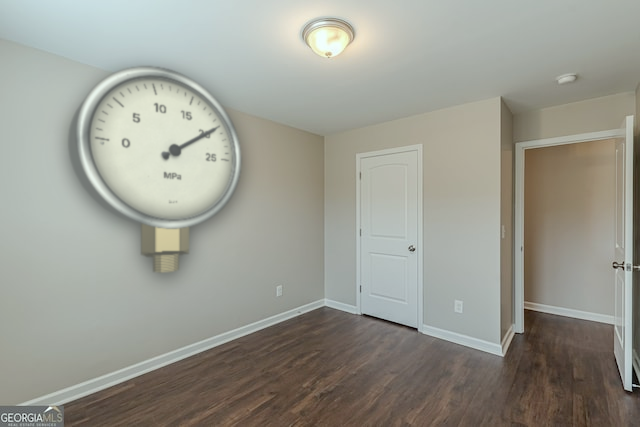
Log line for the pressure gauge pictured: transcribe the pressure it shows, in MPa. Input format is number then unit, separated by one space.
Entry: 20 MPa
